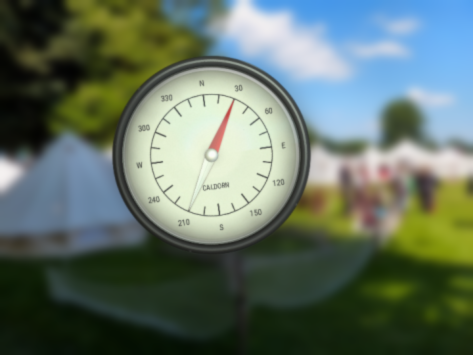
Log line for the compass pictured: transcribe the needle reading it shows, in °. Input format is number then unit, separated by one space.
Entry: 30 °
